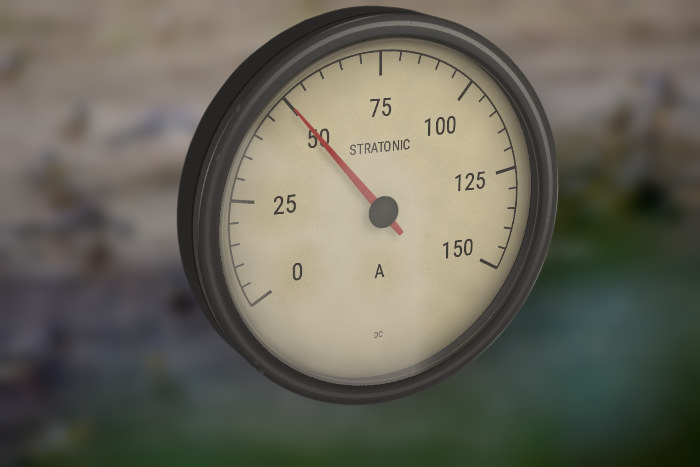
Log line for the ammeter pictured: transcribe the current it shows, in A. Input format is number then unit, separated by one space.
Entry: 50 A
